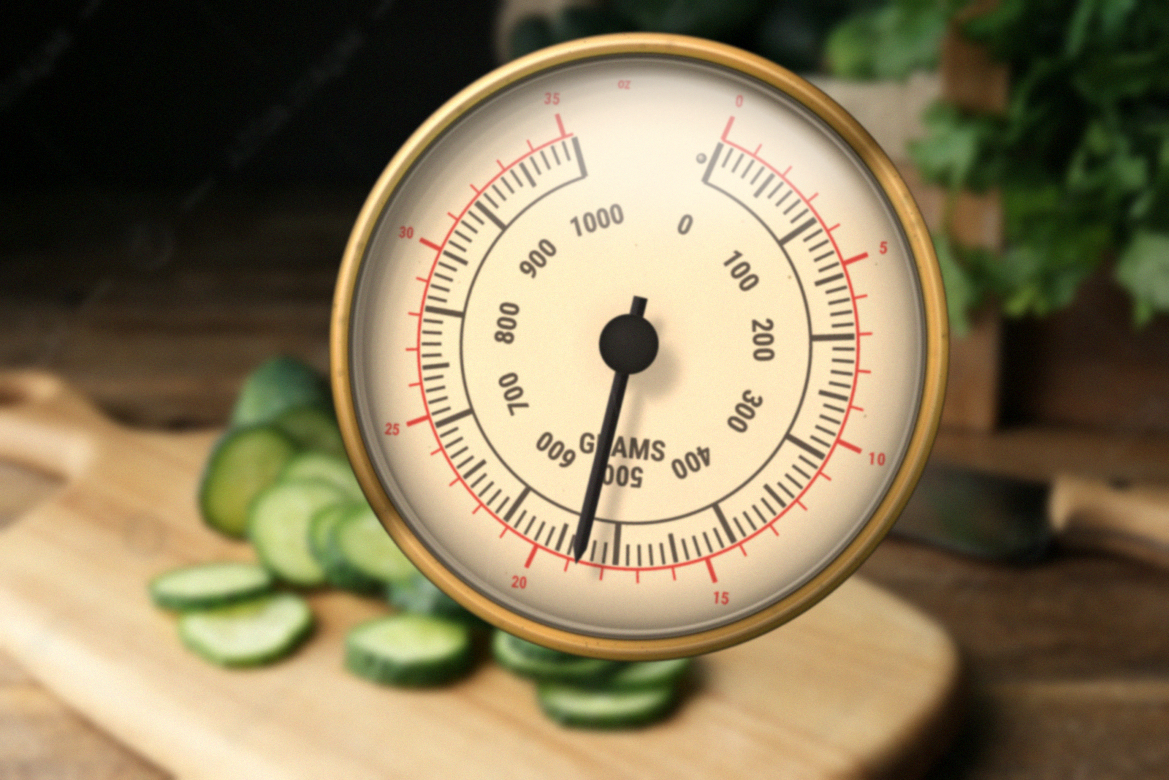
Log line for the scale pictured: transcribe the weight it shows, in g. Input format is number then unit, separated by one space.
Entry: 530 g
